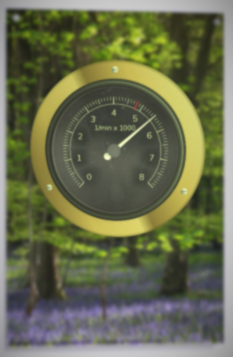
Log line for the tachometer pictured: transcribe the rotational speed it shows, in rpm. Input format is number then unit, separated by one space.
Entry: 5500 rpm
